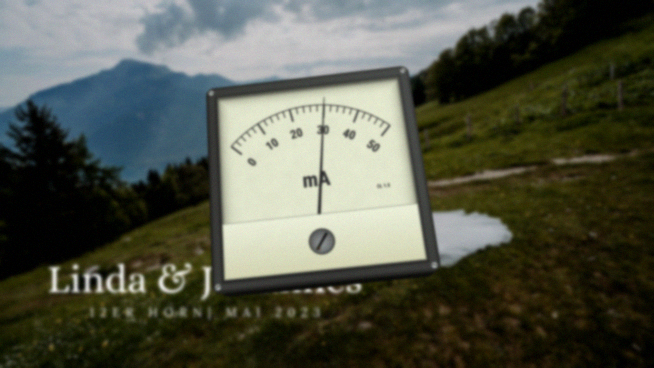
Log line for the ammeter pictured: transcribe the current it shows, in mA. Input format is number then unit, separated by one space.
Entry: 30 mA
